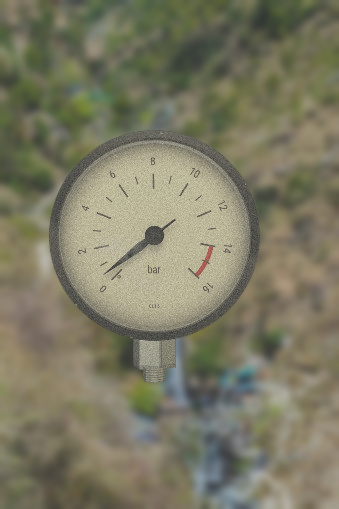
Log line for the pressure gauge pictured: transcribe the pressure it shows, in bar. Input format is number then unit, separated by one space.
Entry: 0.5 bar
